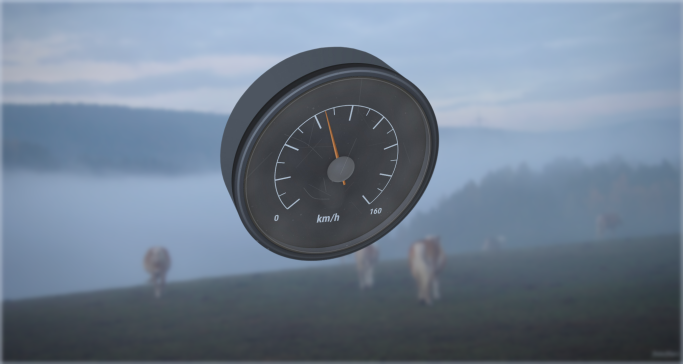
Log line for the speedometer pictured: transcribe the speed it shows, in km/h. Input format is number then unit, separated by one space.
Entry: 65 km/h
